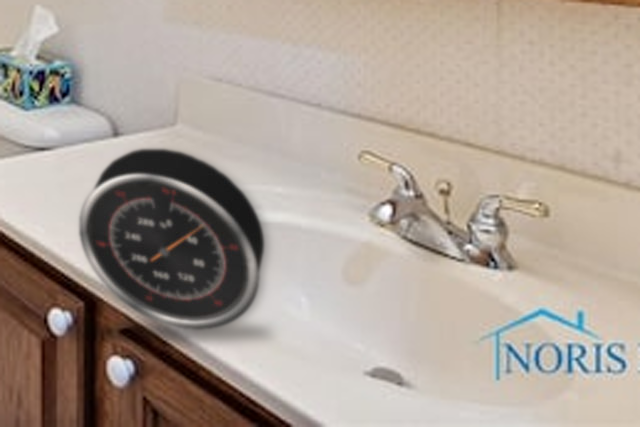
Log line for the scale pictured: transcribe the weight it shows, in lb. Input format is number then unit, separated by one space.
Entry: 30 lb
